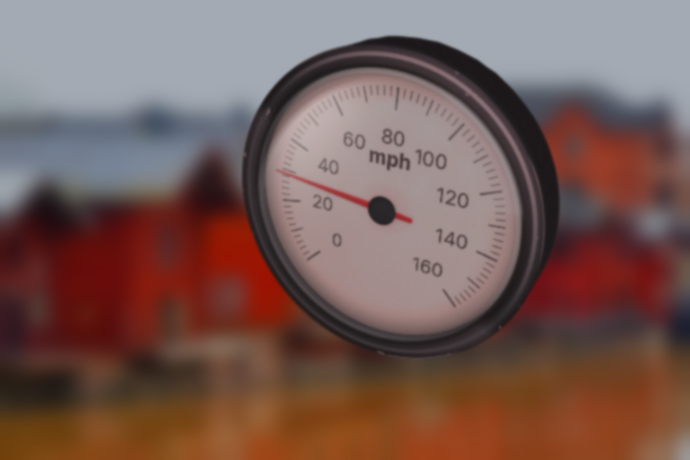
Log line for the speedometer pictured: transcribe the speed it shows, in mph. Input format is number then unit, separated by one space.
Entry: 30 mph
